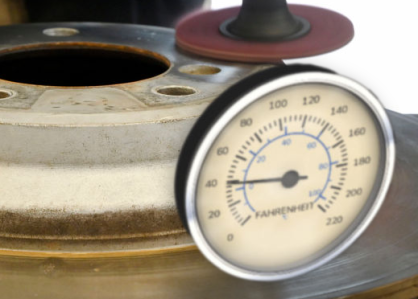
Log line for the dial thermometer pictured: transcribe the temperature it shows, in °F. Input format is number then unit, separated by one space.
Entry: 40 °F
